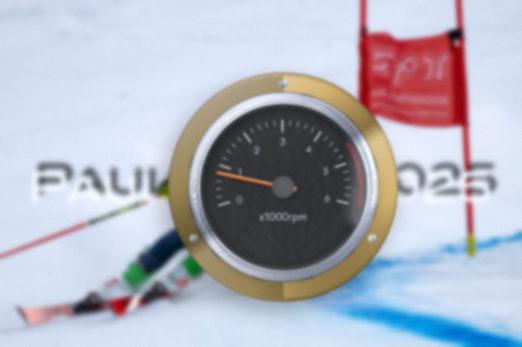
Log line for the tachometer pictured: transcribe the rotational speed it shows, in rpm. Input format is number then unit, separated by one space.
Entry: 800 rpm
